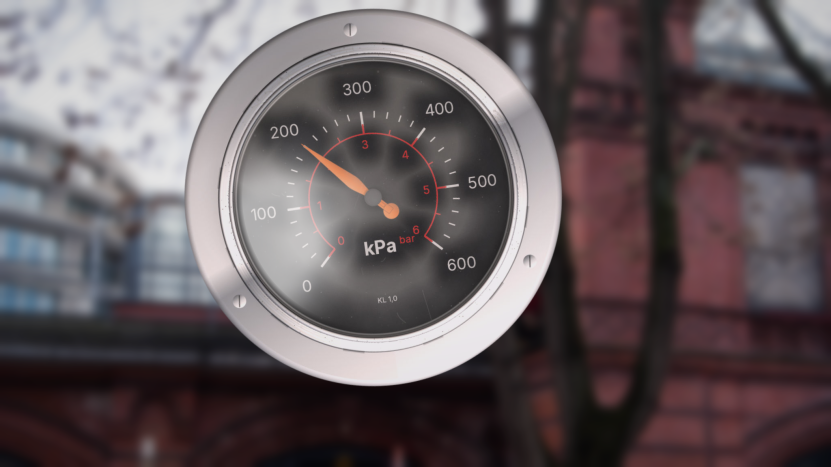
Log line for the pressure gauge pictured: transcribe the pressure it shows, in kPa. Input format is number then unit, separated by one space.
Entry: 200 kPa
